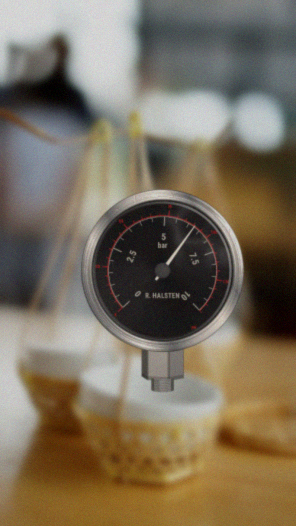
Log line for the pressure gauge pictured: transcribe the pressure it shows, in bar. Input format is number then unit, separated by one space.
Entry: 6.25 bar
